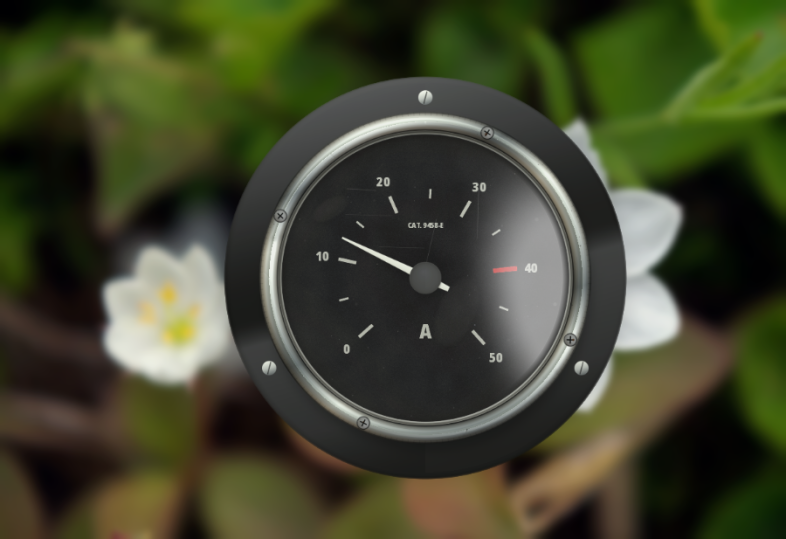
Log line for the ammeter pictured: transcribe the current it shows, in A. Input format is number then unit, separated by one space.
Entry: 12.5 A
